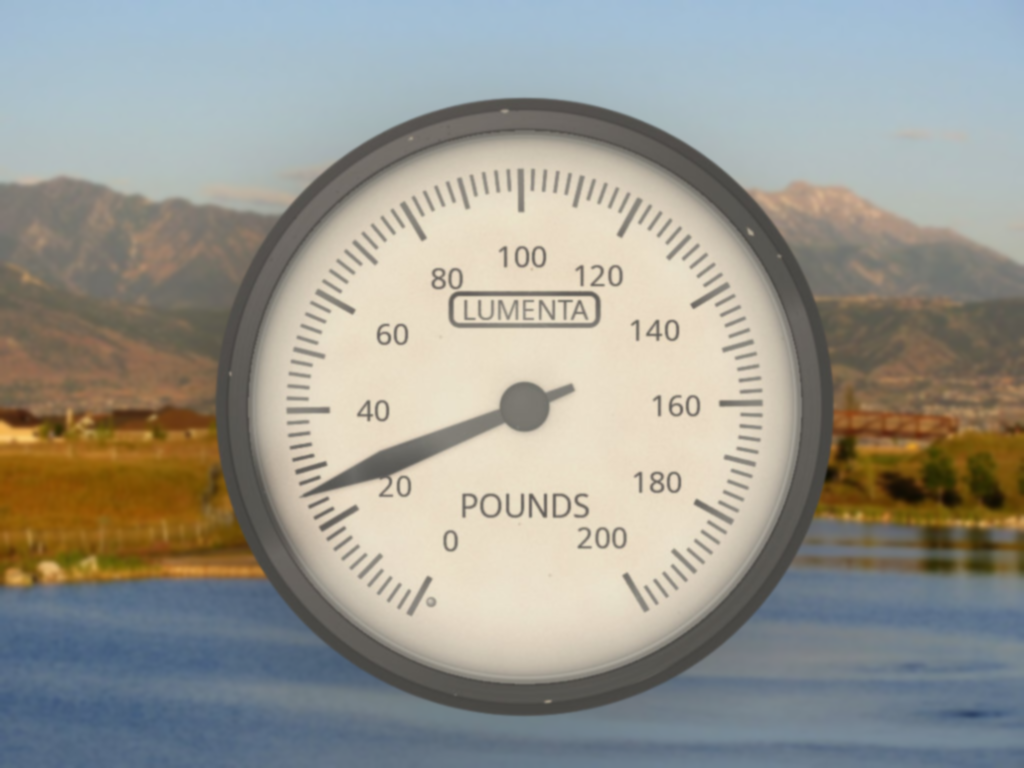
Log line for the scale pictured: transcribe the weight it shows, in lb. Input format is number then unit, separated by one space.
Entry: 26 lb
